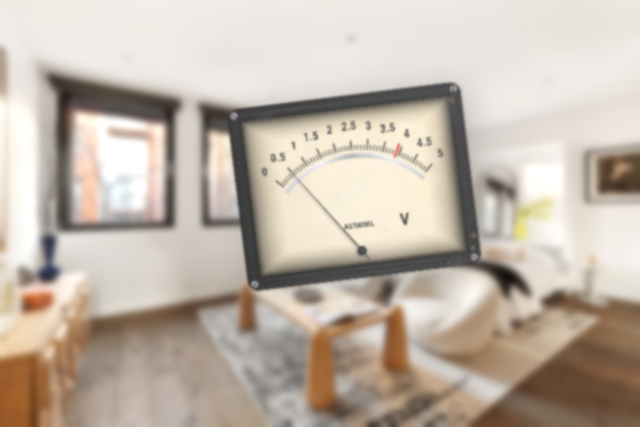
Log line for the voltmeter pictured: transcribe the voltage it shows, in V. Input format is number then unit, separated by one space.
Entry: 0.5 V
